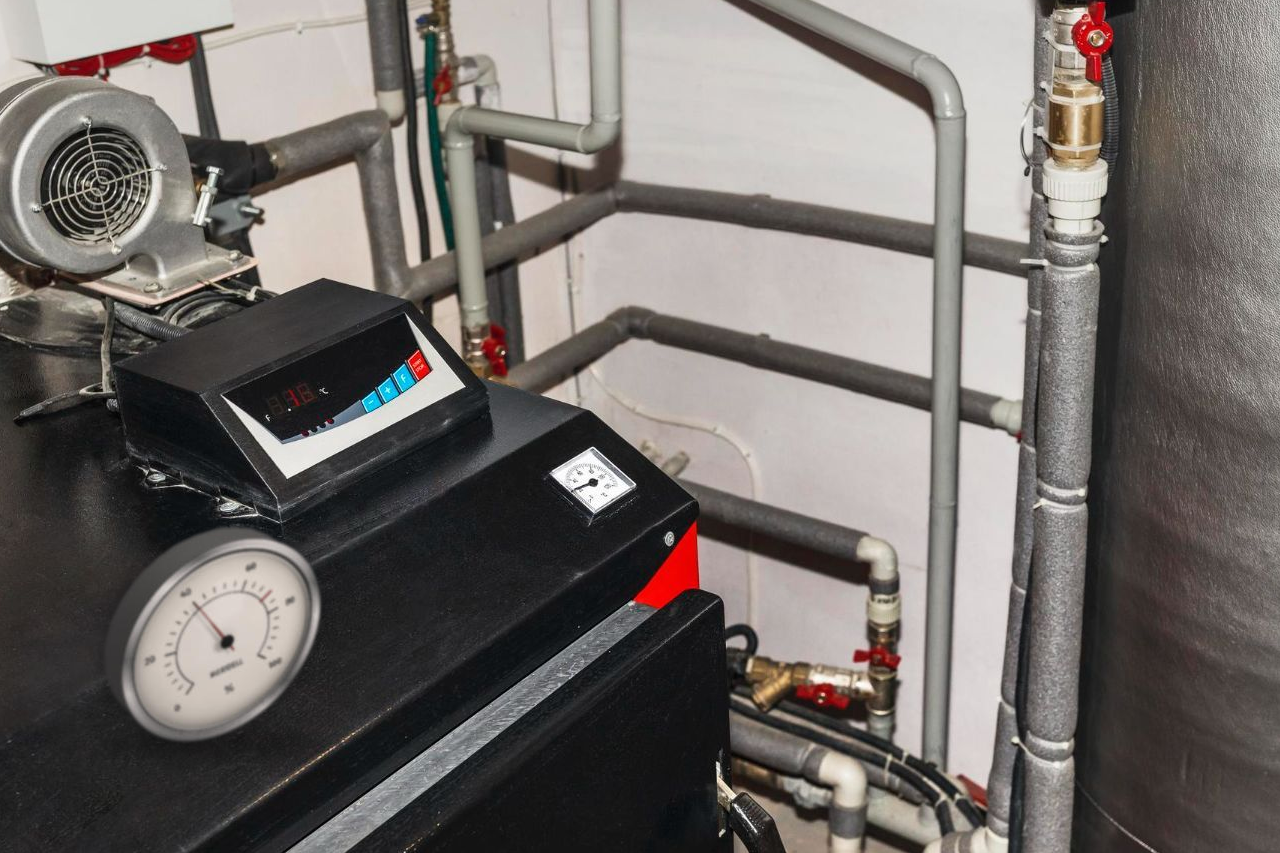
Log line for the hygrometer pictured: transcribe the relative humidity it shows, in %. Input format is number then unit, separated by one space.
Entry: 40 %
